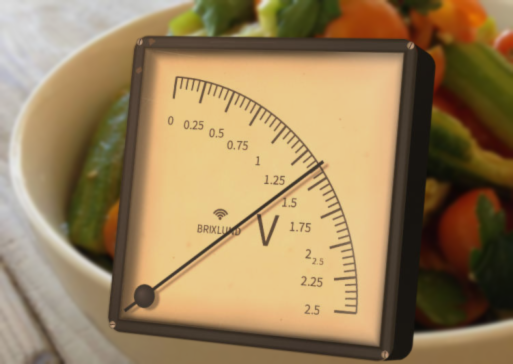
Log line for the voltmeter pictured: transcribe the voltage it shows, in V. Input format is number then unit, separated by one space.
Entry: 1.4 V
